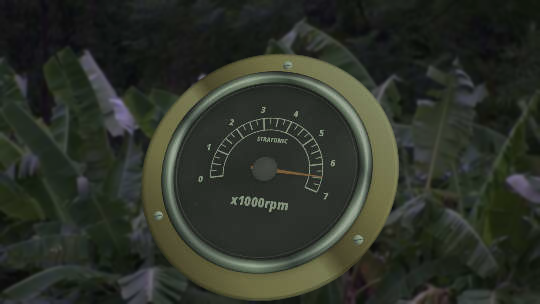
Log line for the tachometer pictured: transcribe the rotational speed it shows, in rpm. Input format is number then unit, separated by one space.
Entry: 6500 rpm
